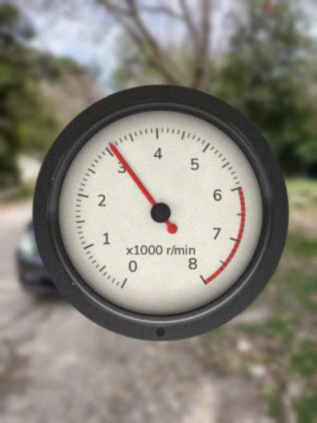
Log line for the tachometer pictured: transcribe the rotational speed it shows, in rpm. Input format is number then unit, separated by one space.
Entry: 3100 rpm
